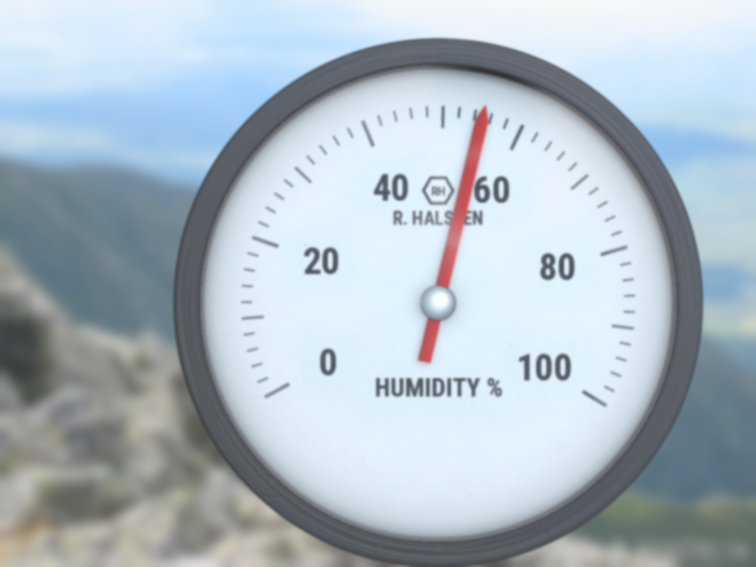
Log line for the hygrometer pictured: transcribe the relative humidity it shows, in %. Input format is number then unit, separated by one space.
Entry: 55 %
